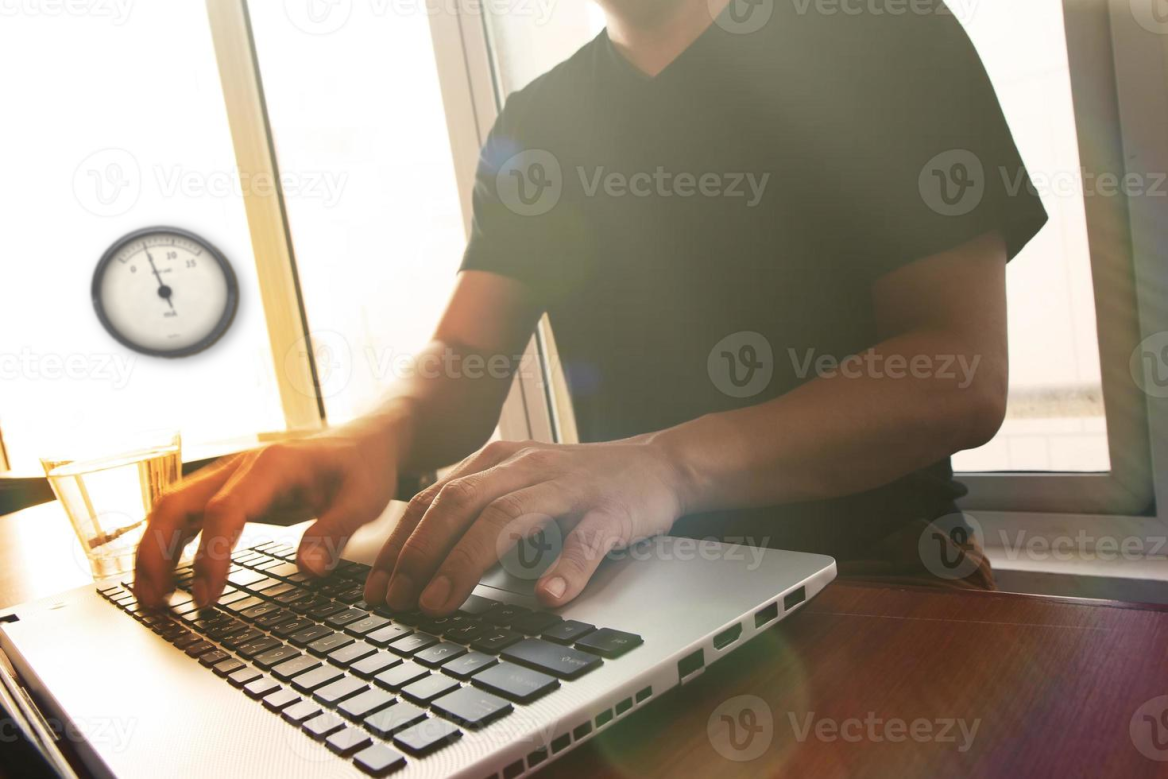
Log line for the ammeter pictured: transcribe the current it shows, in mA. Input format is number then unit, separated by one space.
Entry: 5 mA
